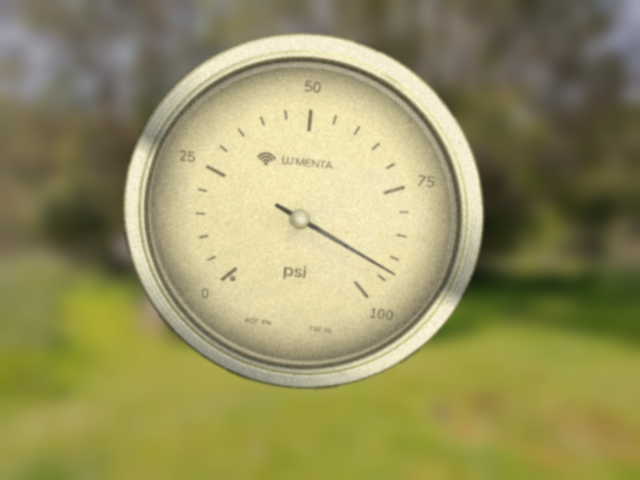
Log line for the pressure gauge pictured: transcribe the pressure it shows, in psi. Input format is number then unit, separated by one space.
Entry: 92.5 psi
